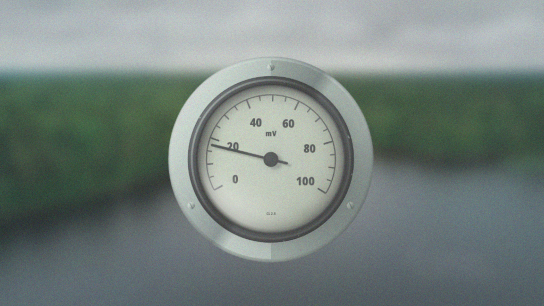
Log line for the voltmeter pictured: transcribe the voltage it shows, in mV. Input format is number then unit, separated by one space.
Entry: 17.5 mV
